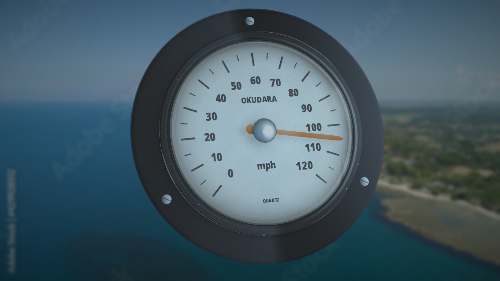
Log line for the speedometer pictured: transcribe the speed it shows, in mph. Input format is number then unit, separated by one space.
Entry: 105 mph
